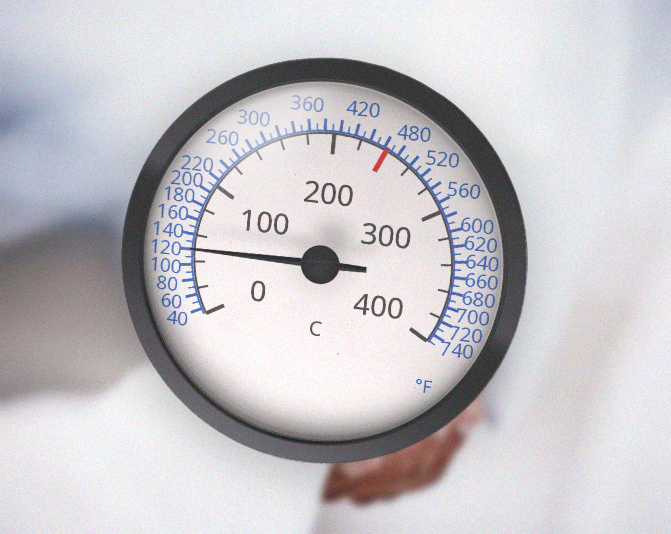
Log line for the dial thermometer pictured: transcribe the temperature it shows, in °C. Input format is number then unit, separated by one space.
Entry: 50 °C
